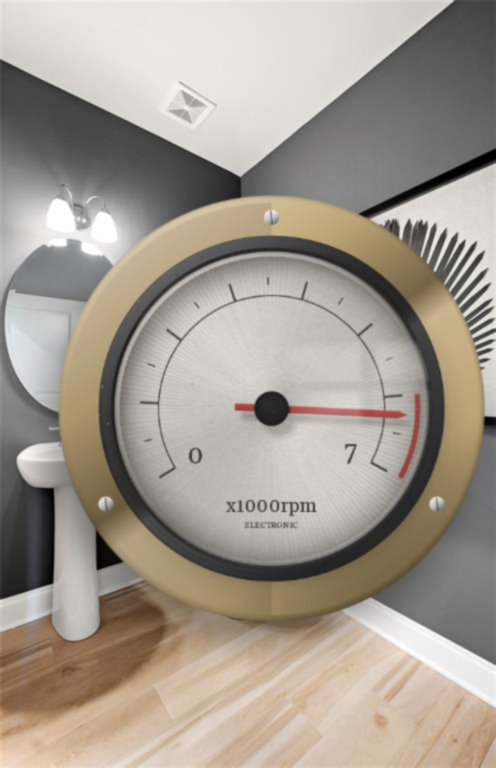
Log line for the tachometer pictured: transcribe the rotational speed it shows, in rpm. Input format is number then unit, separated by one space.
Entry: 6250 rpm
